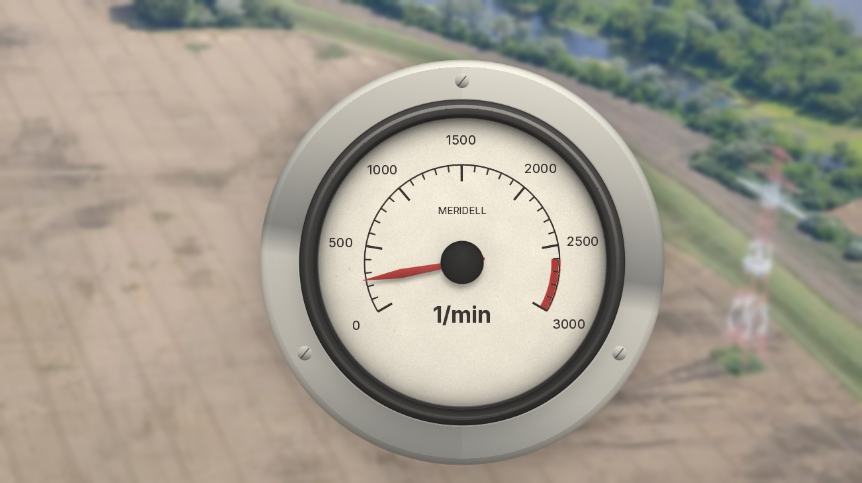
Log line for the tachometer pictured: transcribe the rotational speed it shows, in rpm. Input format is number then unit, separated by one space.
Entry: 250 rpm
